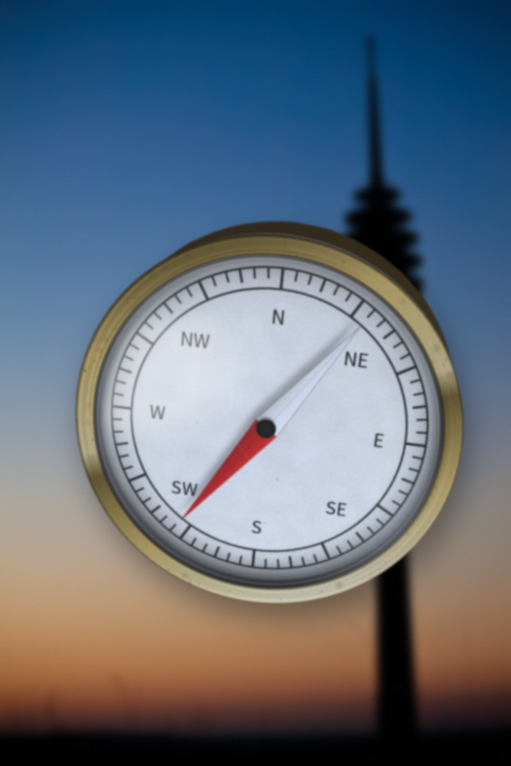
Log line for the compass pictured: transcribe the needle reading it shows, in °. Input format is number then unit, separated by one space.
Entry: 215 °
